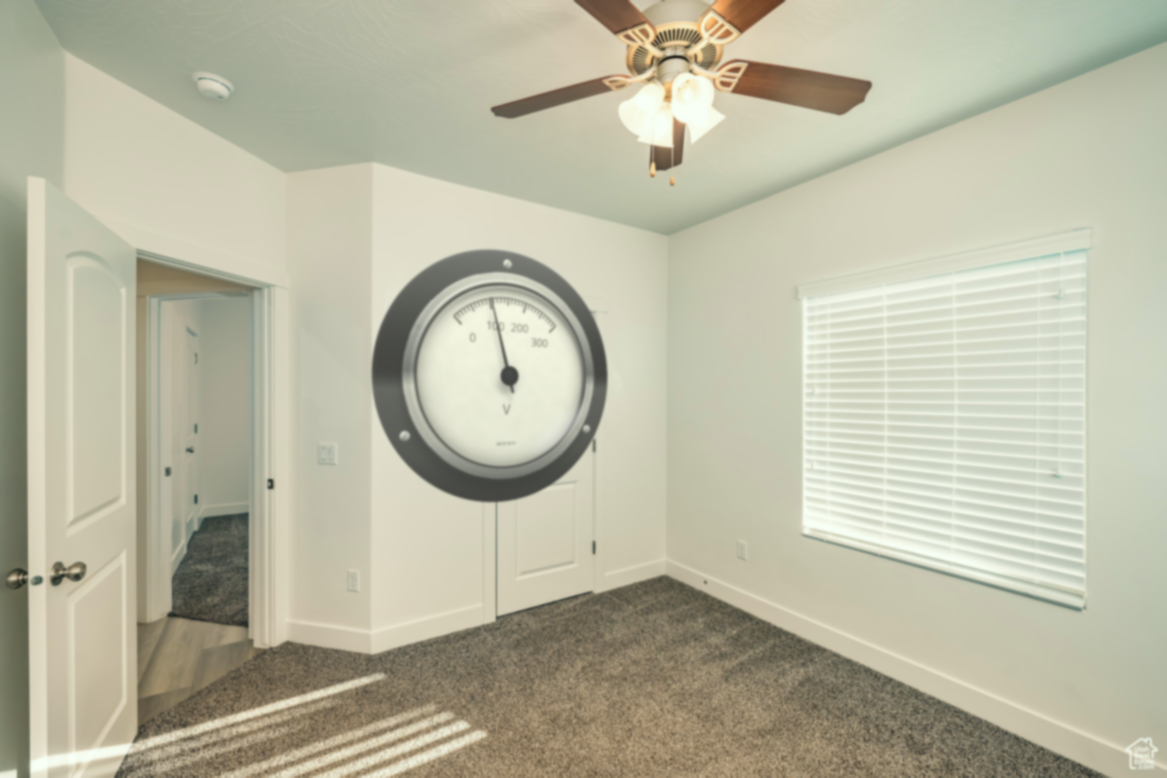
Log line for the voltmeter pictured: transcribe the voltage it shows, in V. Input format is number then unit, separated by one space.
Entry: 100 V
